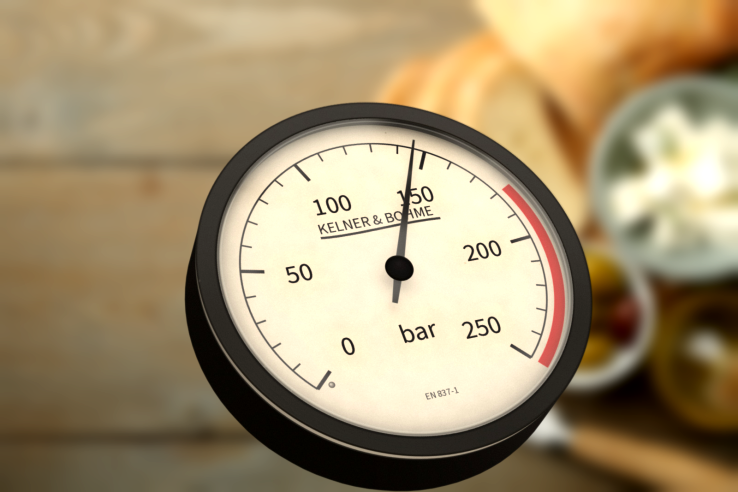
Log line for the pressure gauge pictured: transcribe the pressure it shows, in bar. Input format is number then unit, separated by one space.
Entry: 145 bar
